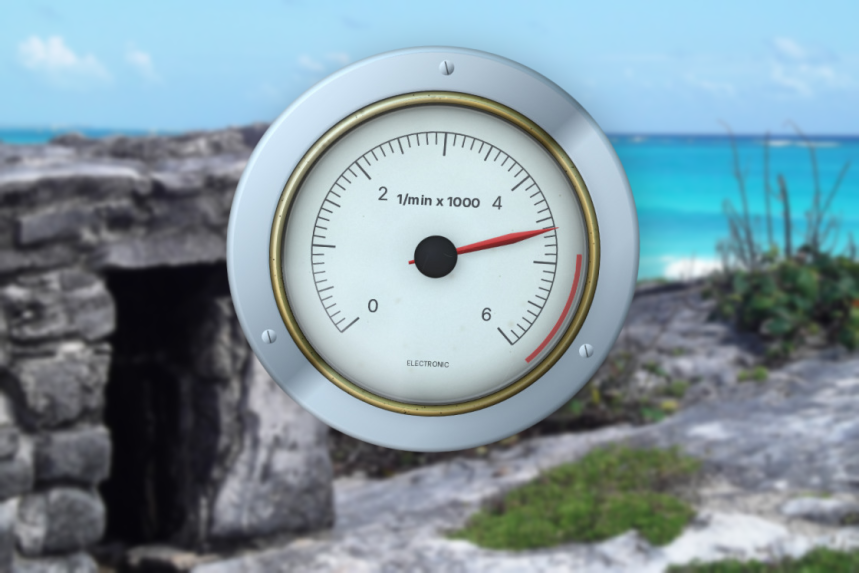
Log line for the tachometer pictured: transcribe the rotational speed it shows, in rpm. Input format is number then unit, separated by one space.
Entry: 4600 rpm
